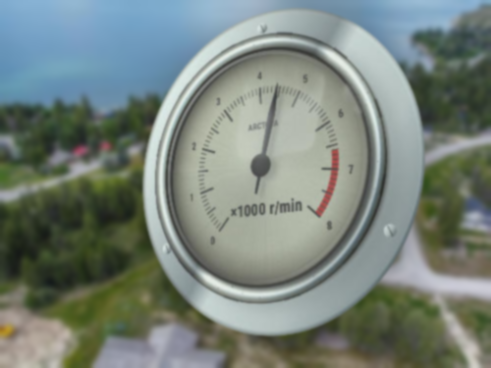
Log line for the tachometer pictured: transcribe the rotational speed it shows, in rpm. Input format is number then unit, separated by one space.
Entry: 4500 rpm
